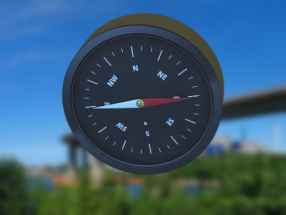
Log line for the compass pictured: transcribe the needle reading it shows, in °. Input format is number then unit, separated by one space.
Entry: 90 °
